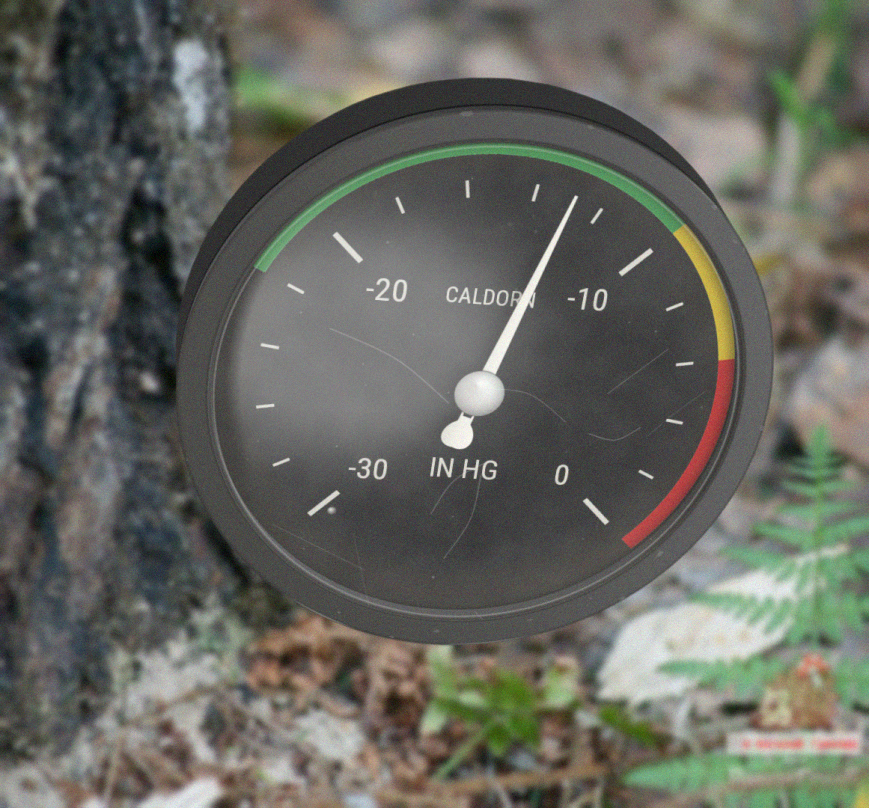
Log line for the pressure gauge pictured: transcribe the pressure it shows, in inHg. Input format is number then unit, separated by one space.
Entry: -13 inHg
